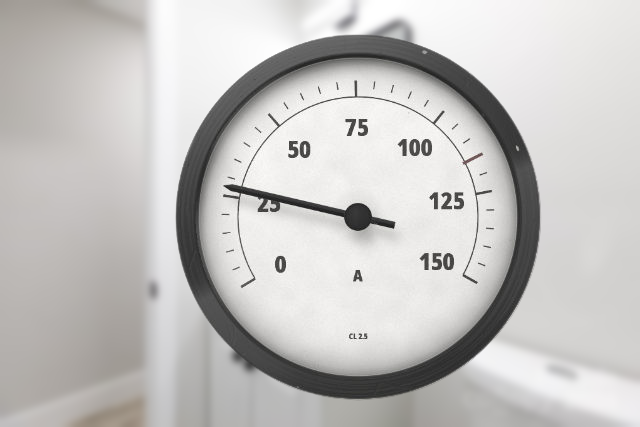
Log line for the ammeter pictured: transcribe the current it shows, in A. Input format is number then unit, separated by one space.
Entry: 27.5 A
